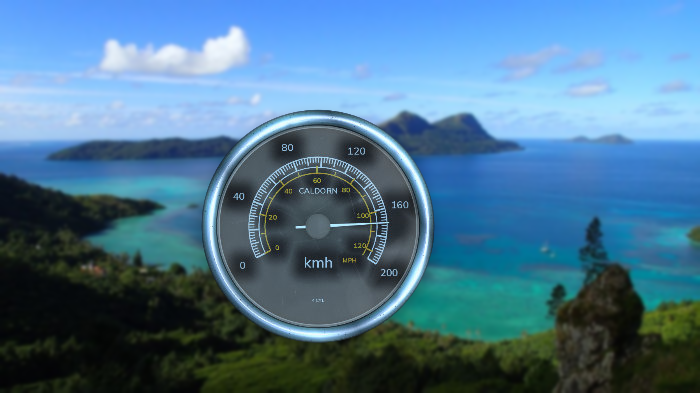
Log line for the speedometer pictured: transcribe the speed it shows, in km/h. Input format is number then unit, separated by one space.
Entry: 170 km/h
